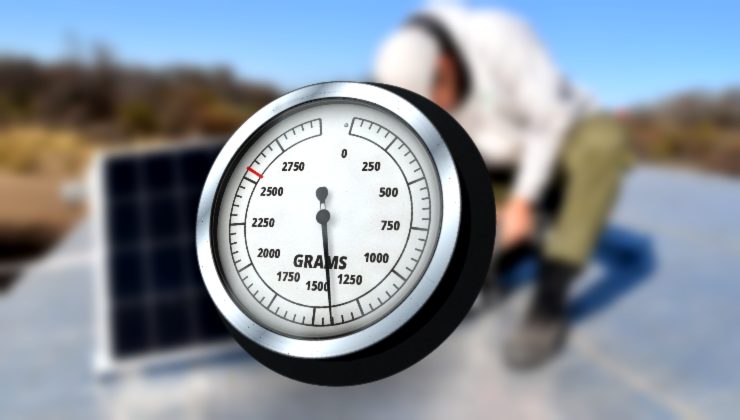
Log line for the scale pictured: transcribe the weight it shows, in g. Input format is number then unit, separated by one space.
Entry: 1400 g
